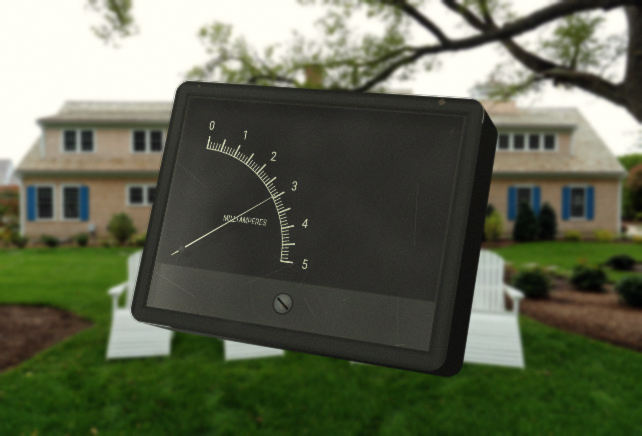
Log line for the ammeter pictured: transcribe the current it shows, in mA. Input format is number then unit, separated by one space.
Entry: 3 mA
